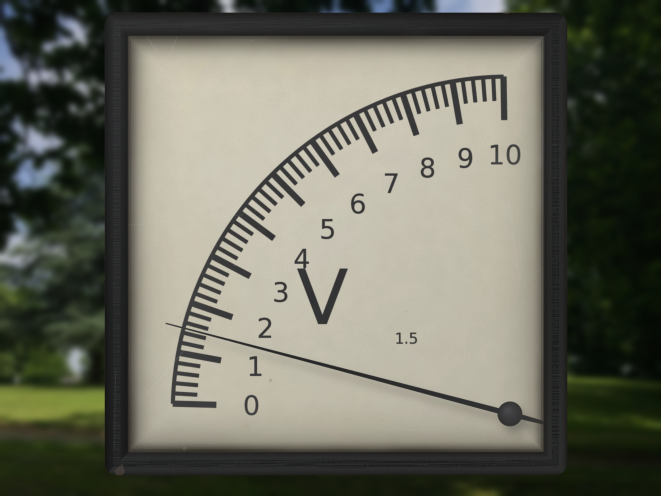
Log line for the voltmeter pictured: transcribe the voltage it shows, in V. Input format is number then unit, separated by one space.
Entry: 1.5 V
